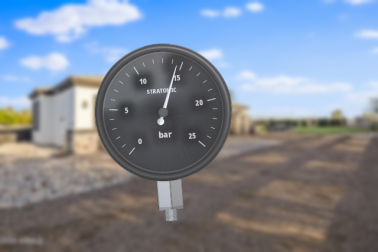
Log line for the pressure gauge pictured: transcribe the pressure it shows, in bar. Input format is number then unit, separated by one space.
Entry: 14.5 bar
